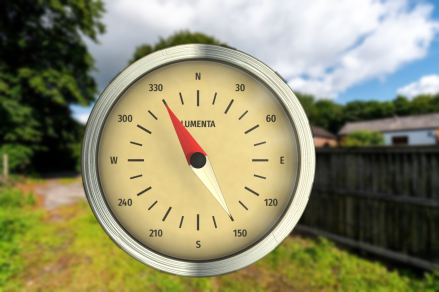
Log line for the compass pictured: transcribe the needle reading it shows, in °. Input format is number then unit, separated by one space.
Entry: 330 °
